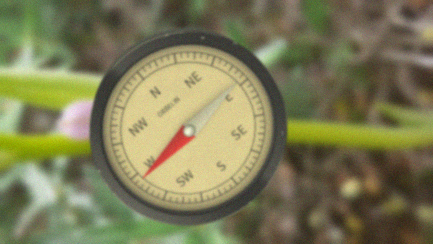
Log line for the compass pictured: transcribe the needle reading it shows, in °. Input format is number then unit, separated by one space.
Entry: 265 °
